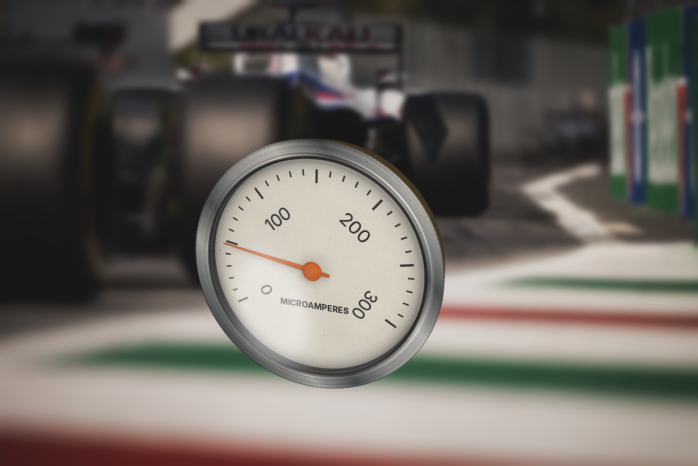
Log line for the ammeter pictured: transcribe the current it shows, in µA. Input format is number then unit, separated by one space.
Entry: 50 µA
